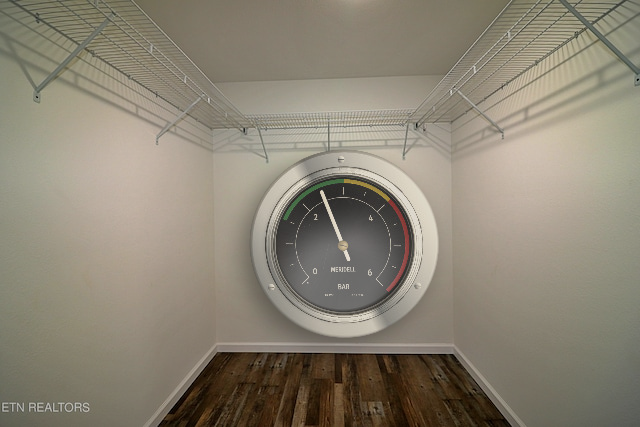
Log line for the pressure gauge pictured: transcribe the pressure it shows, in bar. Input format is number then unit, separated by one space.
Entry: 2.5 bar
